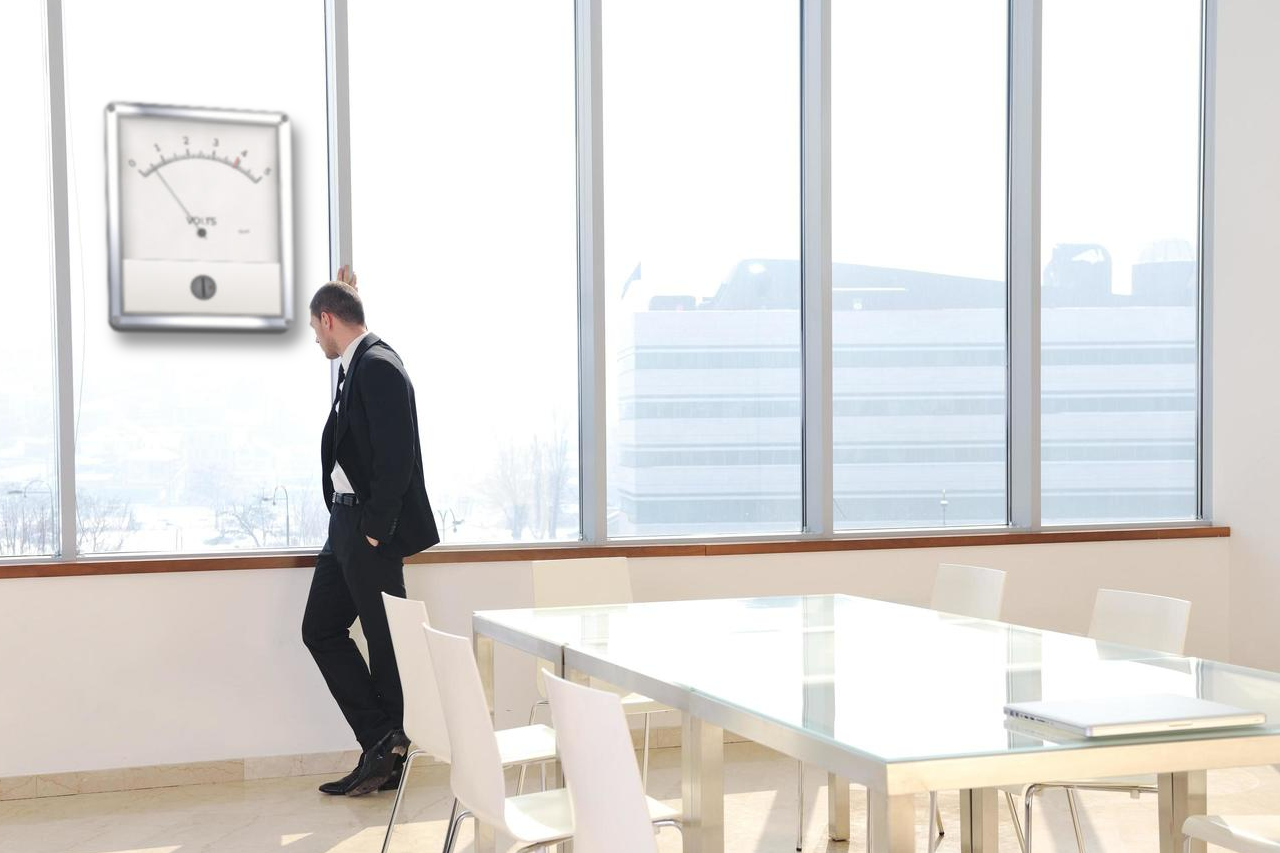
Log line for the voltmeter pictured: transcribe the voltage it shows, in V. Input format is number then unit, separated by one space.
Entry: 0.5 V
